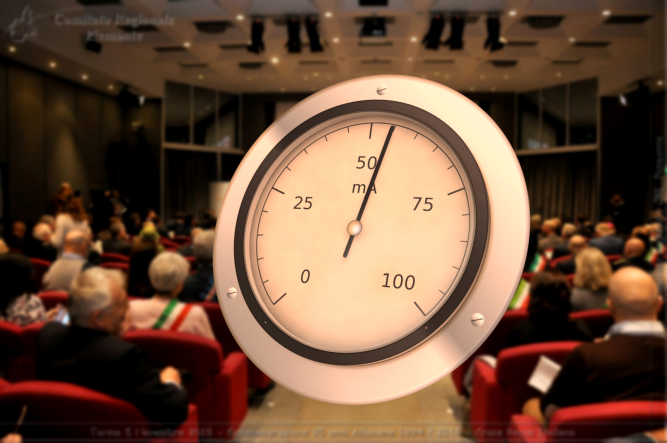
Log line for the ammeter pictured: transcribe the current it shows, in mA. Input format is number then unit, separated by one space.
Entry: 55 mA
